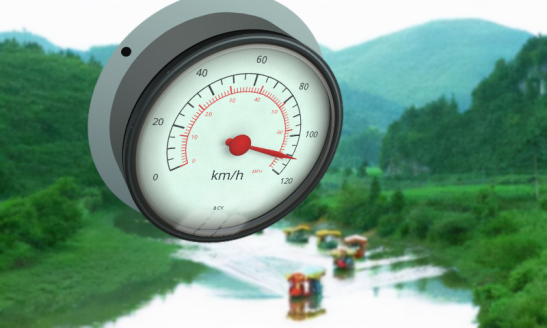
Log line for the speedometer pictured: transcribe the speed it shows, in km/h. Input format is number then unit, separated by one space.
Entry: 110 km/h
